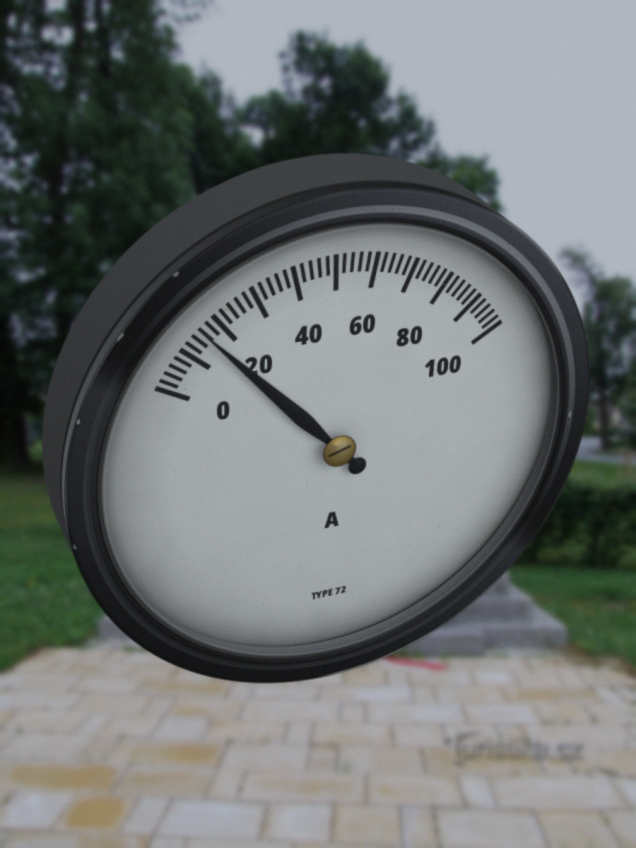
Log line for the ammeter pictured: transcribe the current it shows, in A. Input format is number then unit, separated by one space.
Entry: 16 A
